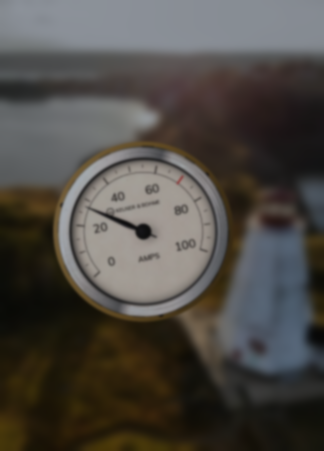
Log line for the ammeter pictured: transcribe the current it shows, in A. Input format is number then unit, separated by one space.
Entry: 27.5 A
